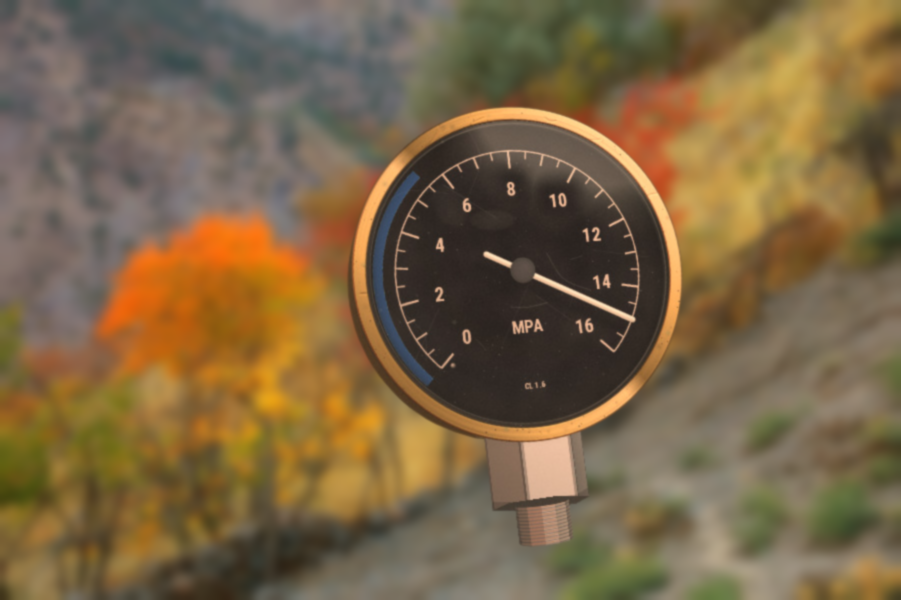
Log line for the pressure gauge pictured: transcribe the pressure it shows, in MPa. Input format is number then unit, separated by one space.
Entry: 15 MPa
